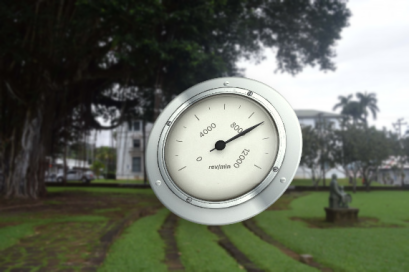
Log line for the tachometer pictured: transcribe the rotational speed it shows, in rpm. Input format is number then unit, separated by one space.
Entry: 9000 rpm
